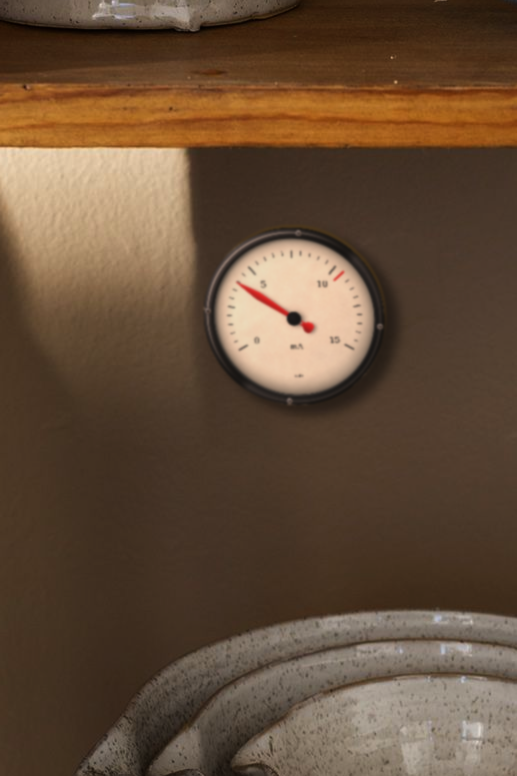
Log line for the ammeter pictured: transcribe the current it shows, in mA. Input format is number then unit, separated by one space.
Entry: 4 mA
